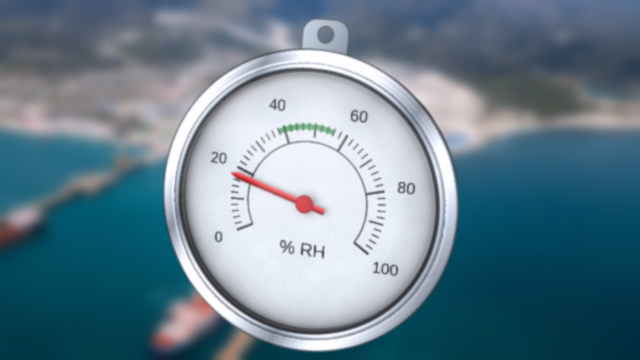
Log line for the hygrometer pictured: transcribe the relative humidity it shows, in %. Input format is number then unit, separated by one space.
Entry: 18 %
